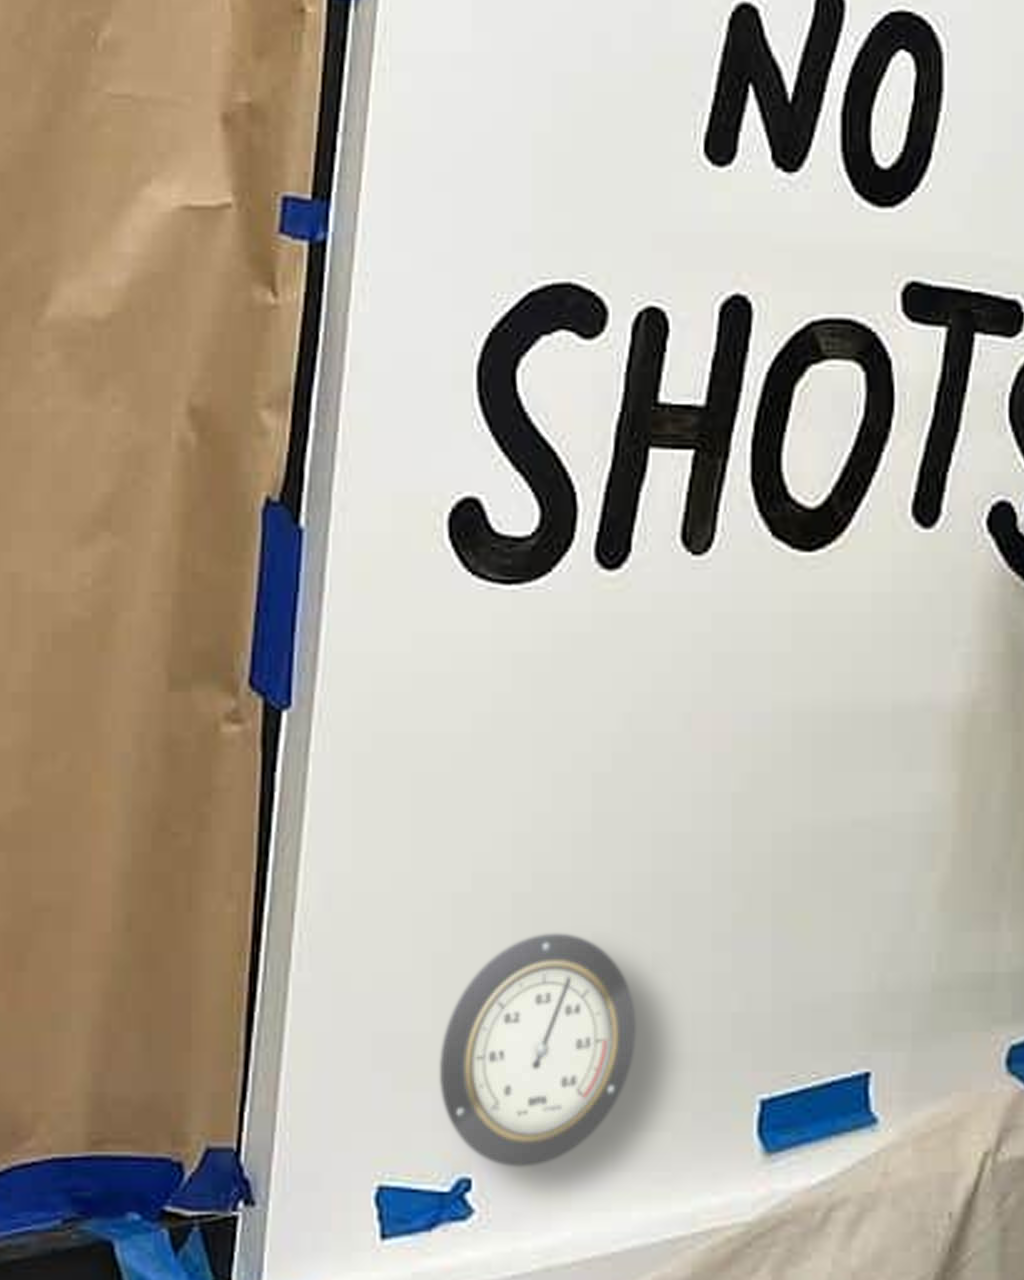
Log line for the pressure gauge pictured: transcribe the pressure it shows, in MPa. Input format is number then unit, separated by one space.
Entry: 0.35 MPa
